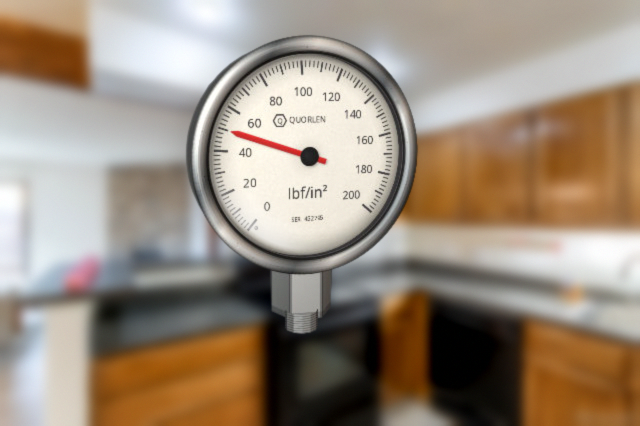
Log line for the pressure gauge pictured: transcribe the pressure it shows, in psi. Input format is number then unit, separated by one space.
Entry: 50 psi
